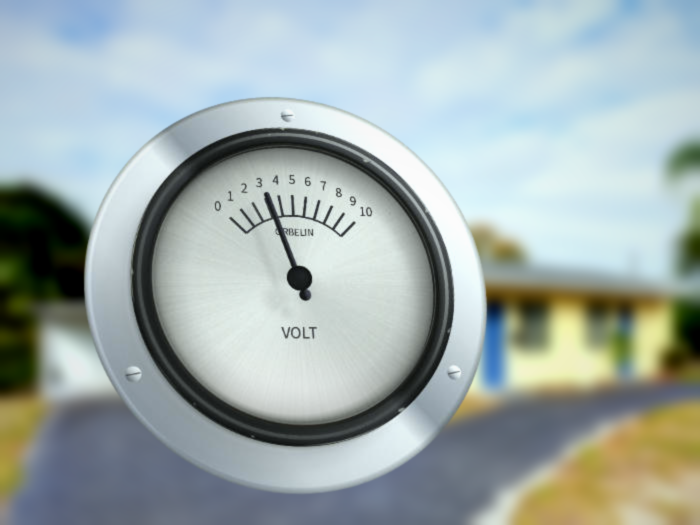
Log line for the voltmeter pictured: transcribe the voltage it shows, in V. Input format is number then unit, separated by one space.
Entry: 3 V
